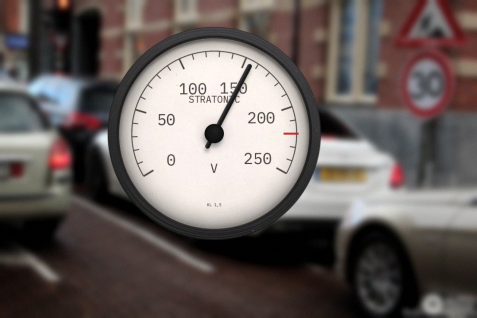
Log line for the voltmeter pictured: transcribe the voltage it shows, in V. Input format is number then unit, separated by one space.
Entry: 155 V
